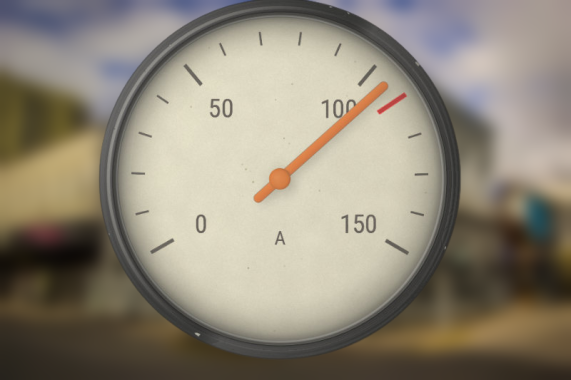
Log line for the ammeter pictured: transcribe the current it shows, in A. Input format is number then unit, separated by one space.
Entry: 105 A
